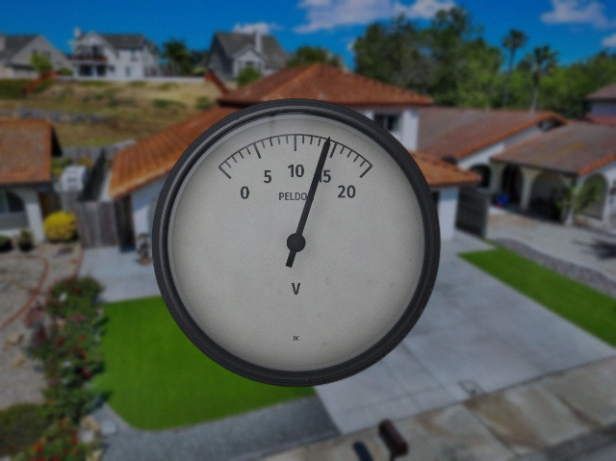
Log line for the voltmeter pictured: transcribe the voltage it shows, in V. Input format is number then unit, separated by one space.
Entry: 14 V
